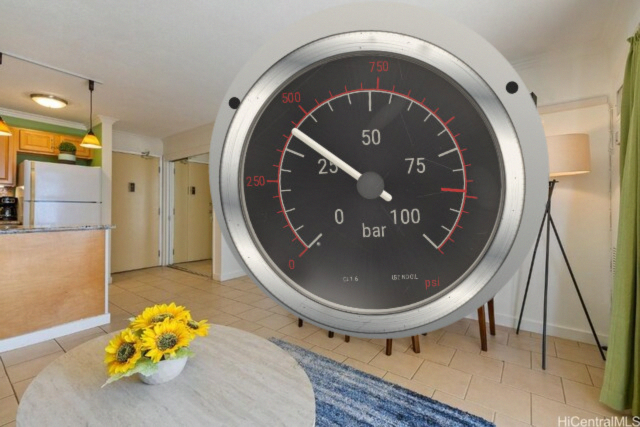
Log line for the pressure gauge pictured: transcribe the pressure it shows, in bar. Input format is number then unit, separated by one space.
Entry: 30 bar
